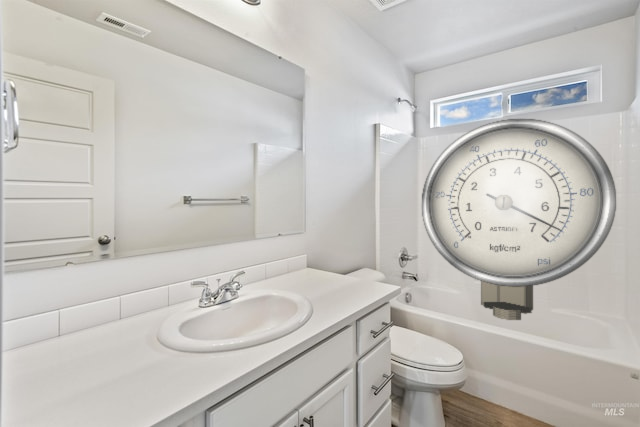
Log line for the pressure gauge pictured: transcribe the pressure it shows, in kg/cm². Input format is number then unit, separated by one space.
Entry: 6.6 kg/cm²
